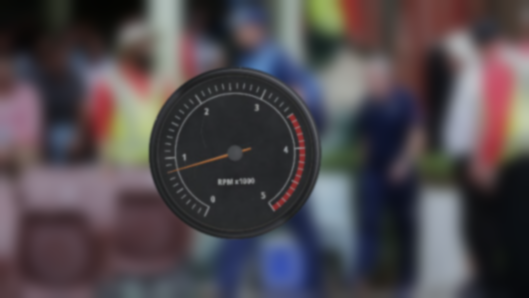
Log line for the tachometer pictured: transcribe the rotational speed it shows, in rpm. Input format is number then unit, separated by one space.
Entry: 800 rpm
